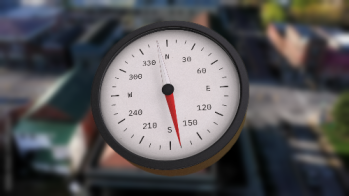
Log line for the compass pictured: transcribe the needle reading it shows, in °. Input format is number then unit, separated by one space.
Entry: 170 °
